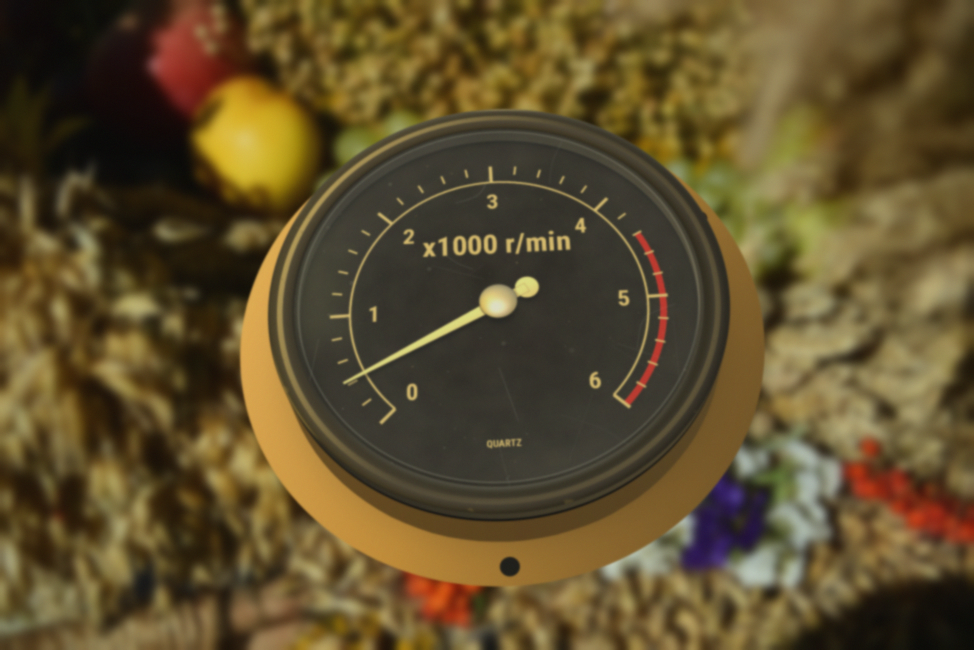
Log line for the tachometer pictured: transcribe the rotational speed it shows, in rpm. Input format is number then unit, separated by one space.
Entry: 400 rpm
